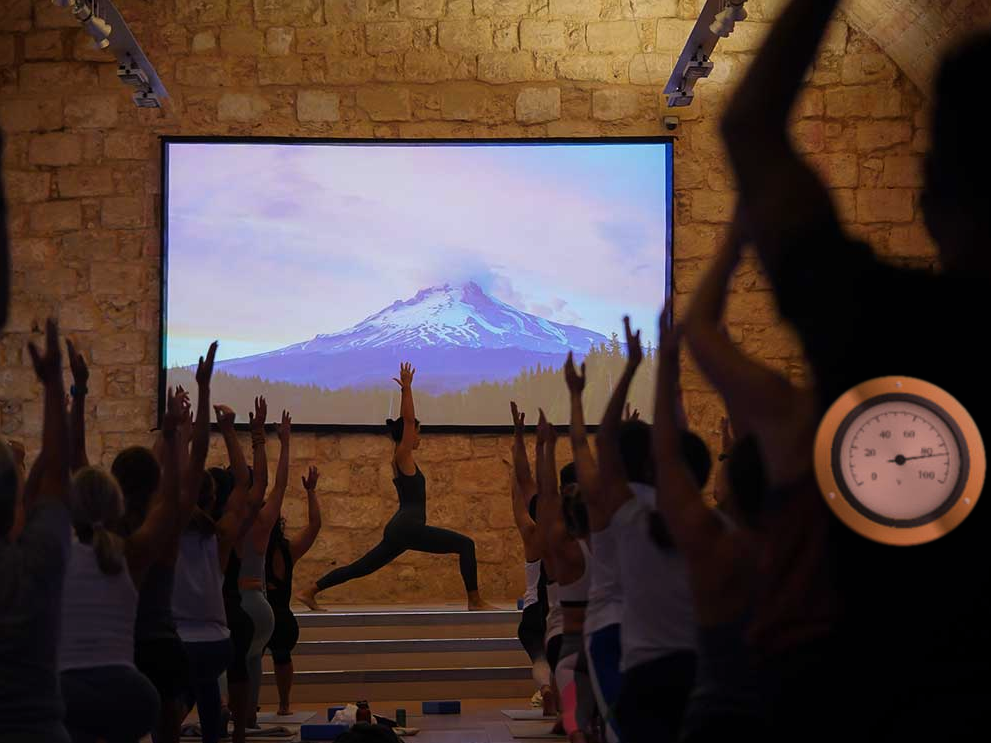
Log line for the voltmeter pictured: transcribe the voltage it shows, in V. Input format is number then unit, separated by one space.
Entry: 85 V
